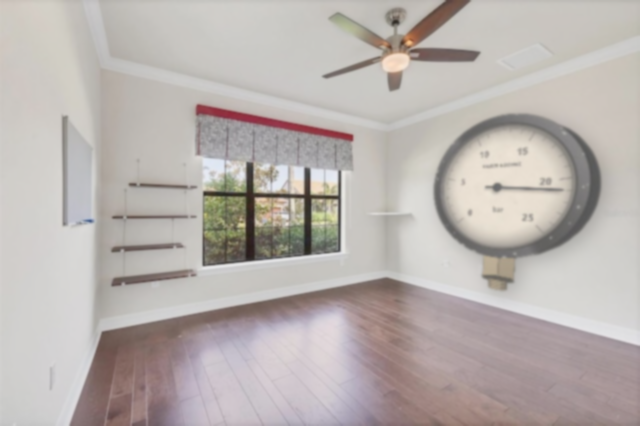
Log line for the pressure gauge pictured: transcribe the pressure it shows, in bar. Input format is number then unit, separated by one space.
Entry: 21 bar
